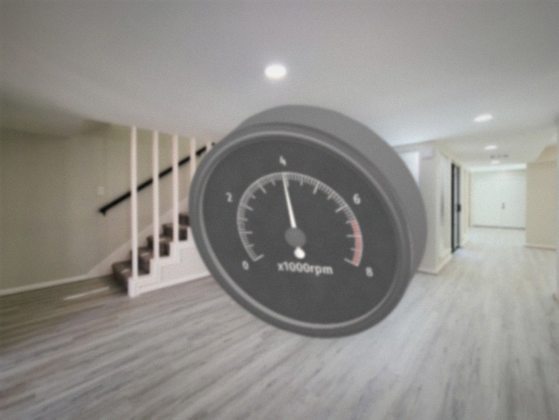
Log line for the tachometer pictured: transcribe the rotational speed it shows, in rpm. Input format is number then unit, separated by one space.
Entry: 4000 rpm
